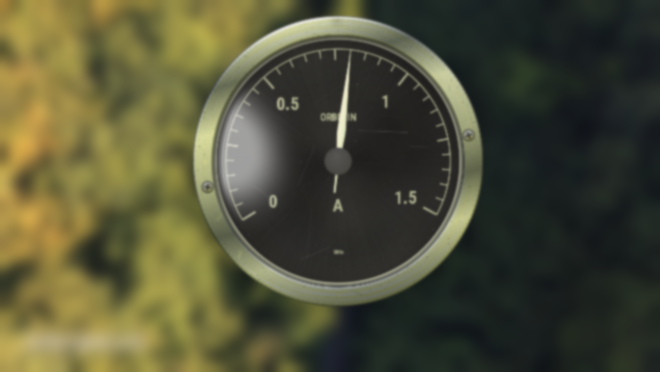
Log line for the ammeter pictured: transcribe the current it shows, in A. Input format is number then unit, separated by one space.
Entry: 0.8 A
